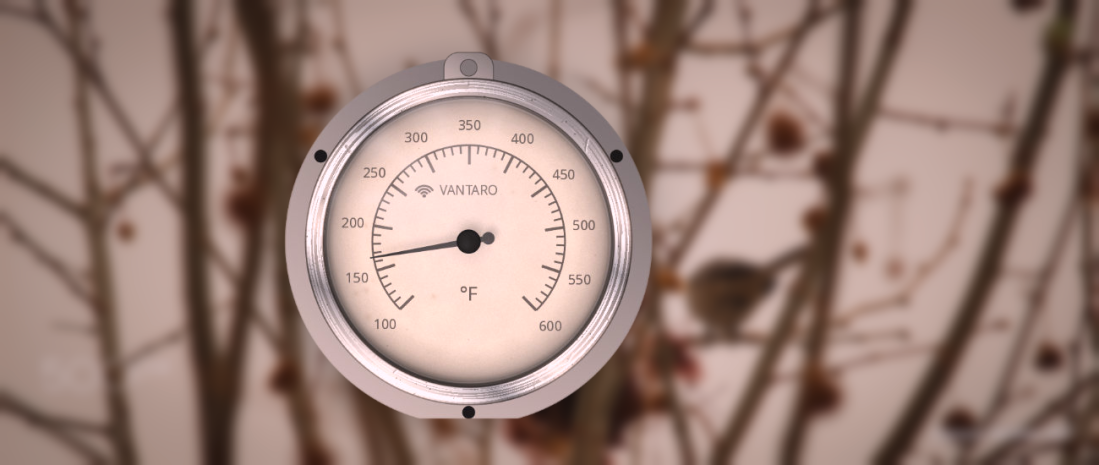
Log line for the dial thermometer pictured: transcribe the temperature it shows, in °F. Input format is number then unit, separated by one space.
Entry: 165 °F
